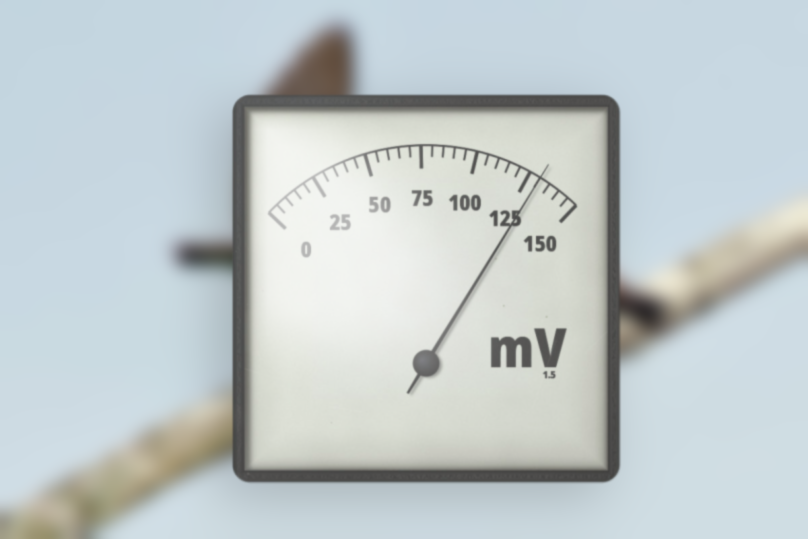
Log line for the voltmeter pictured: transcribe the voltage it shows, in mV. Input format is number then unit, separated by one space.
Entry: 130 mV
